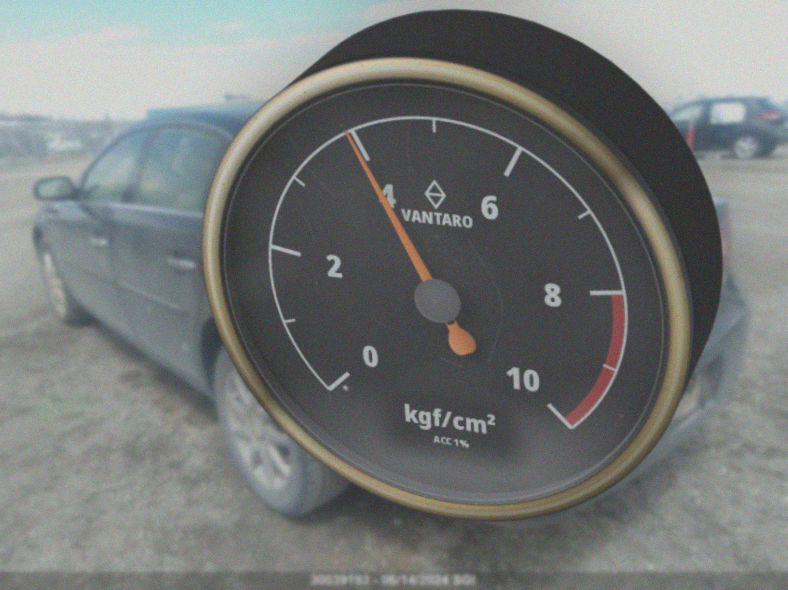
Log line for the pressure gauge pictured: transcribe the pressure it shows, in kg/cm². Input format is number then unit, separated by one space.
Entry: 4 kg/cm²
